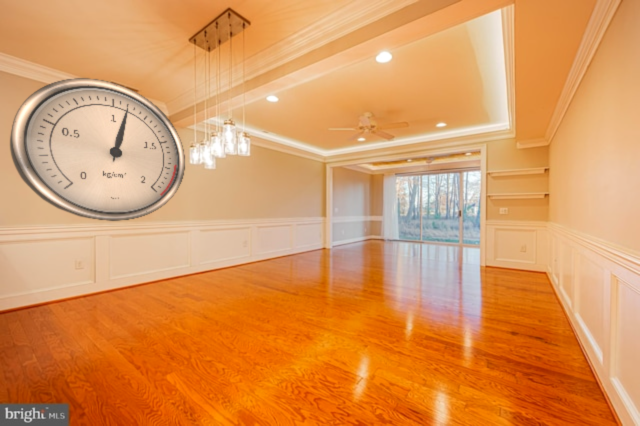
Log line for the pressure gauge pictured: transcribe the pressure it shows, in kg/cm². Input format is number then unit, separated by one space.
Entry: 1.1 kg/cm²
